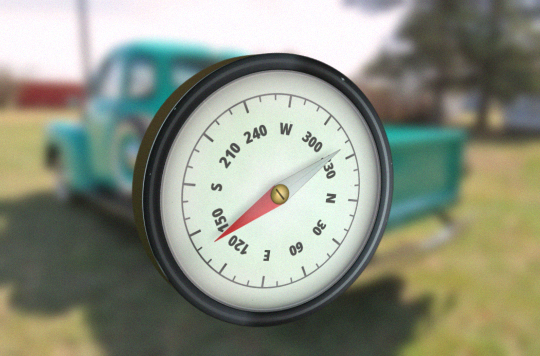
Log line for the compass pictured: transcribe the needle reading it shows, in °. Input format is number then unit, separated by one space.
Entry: 140 °
